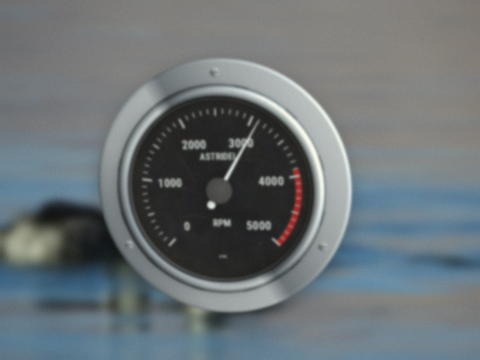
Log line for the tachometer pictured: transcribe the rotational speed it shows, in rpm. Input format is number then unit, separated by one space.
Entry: 3100 rpm
